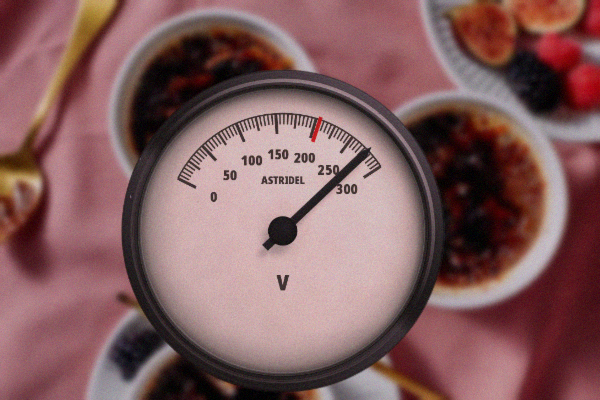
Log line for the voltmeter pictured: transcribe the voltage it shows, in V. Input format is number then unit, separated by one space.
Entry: 275 V
